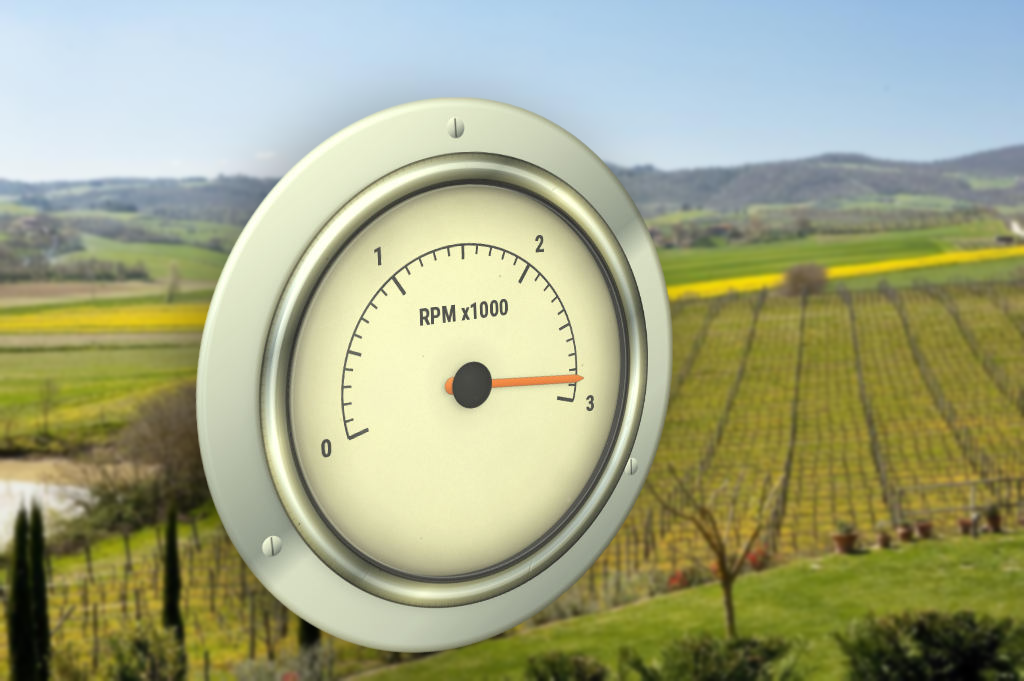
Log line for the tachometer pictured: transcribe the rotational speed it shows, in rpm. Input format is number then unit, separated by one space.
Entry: 2850 rpm
